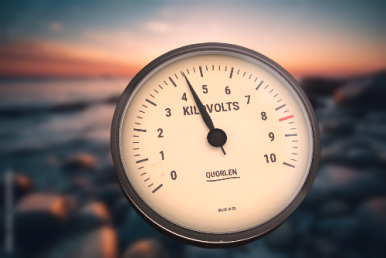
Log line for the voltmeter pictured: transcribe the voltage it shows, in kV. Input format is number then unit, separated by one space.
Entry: 4.4 kV
